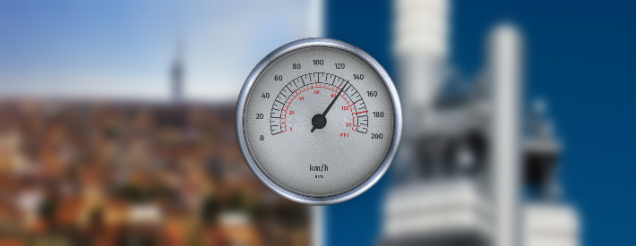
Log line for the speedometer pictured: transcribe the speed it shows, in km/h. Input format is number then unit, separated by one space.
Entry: 135 km/h
